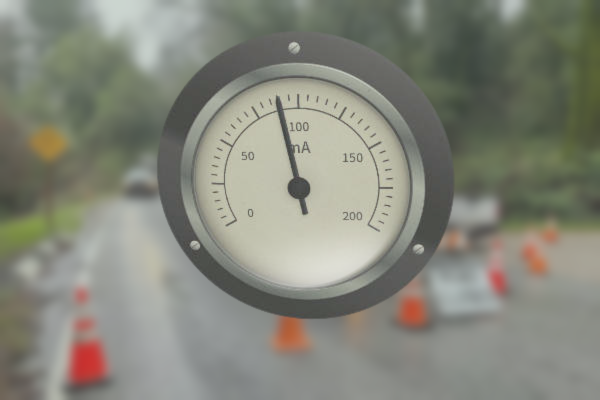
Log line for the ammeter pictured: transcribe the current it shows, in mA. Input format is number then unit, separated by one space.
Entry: 90 mA
